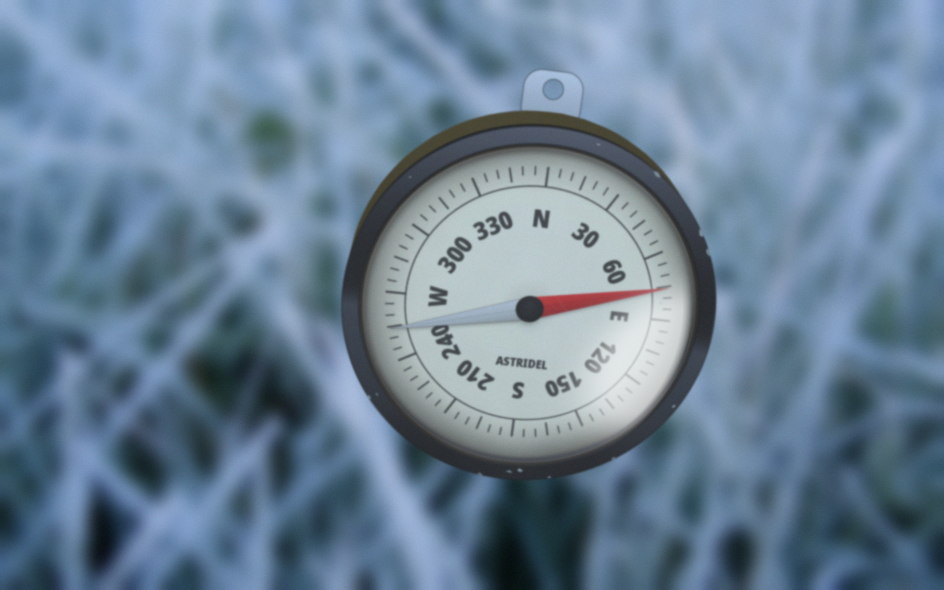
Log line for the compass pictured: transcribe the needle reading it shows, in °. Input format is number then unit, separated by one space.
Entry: 75 °
